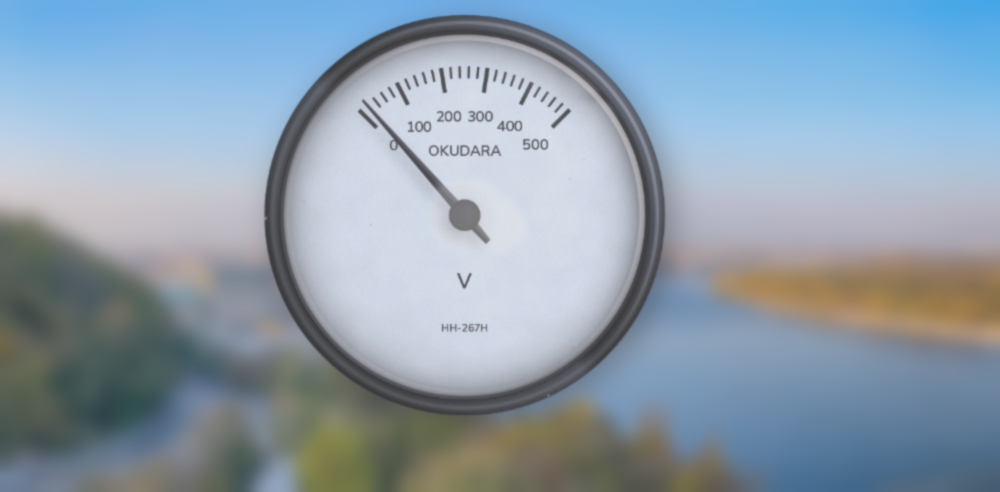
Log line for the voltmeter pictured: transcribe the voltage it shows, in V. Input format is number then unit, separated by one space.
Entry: 20 V
